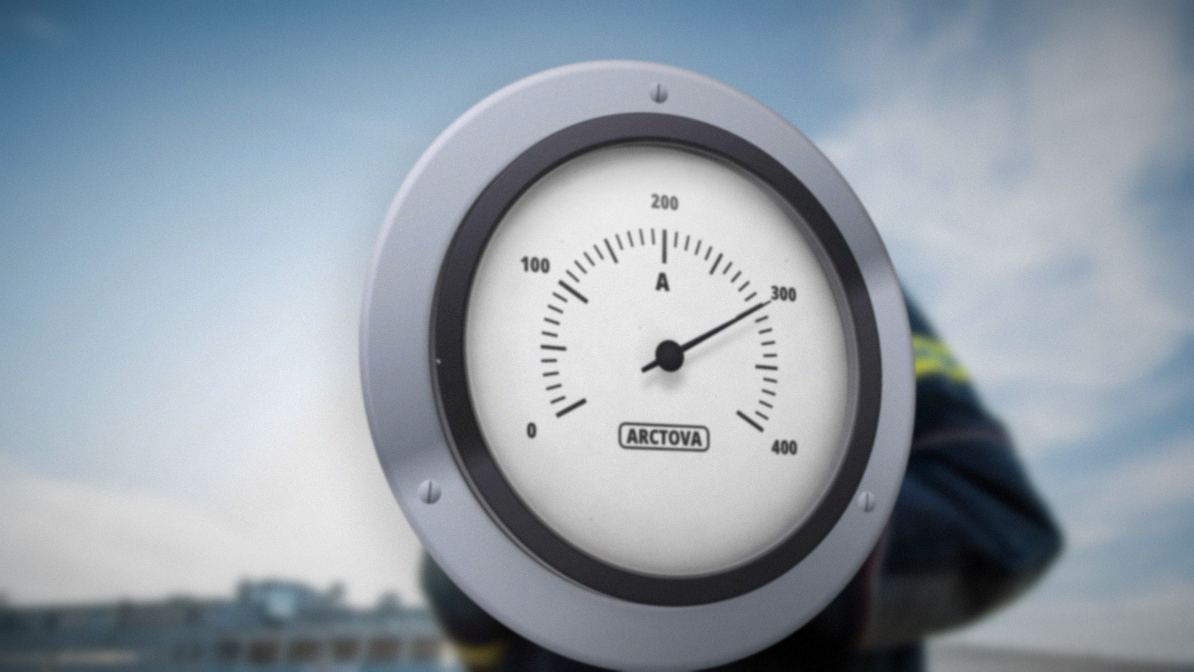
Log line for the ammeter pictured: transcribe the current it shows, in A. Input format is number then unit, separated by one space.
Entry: 300 A
